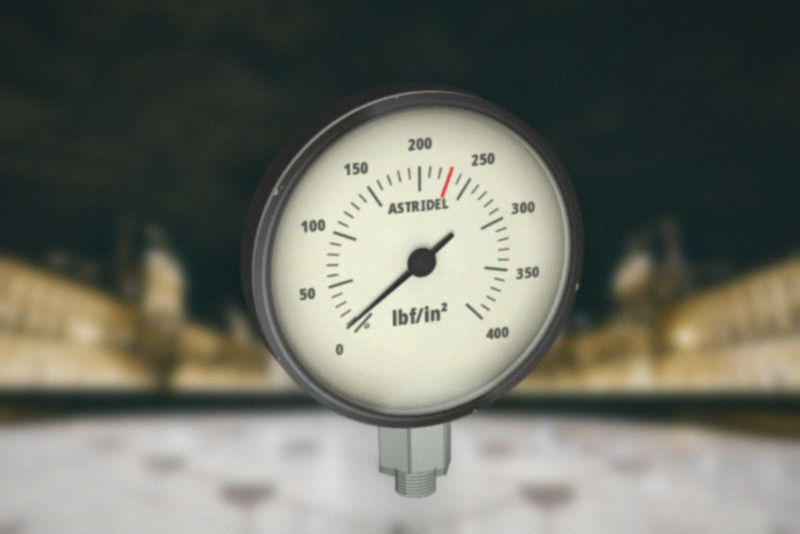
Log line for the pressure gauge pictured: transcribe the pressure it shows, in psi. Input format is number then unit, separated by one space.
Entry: 10 psi
